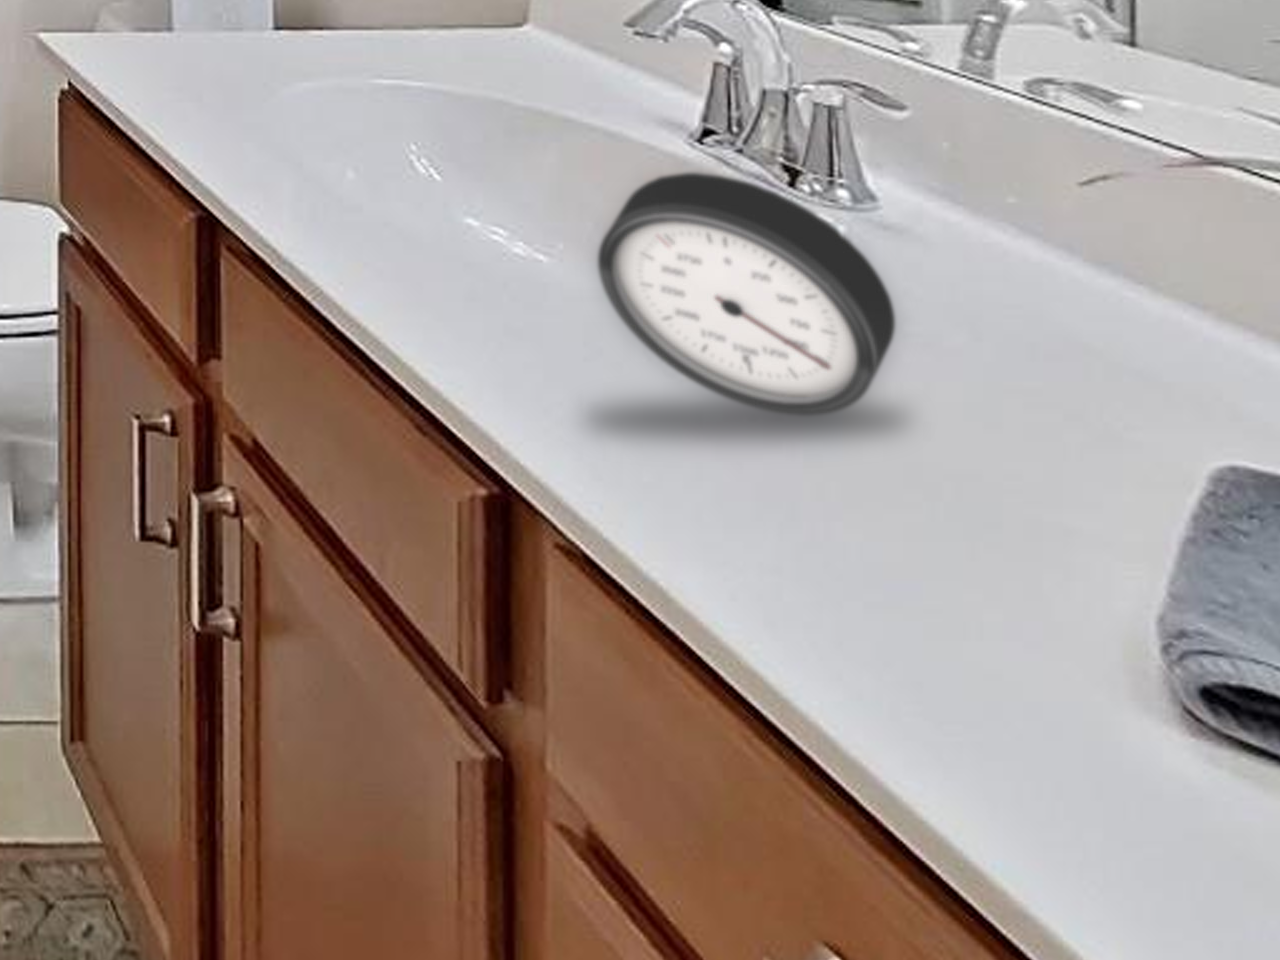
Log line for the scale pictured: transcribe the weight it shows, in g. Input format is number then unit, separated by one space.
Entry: 1000 g
